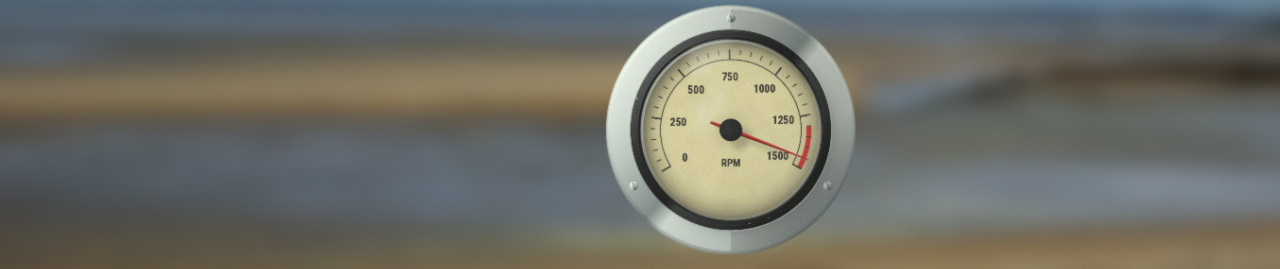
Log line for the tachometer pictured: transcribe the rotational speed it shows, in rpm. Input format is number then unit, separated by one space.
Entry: 1450 rpm
